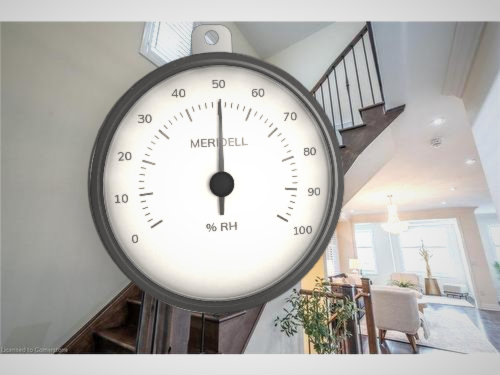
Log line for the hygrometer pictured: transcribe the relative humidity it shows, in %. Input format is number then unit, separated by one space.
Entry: 50 %
